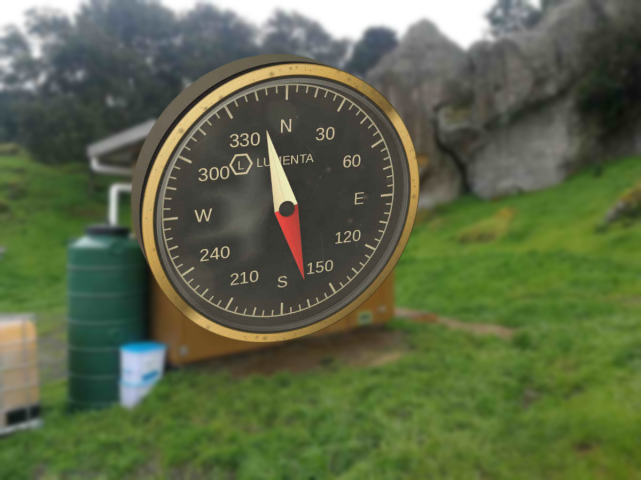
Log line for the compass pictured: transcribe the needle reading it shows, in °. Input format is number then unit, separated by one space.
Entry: 165 °
